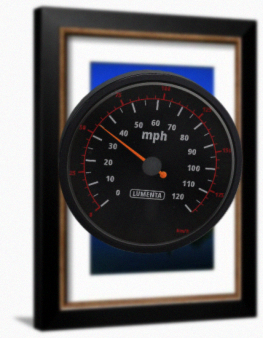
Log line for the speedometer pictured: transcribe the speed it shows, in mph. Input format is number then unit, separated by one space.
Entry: 35 mph
